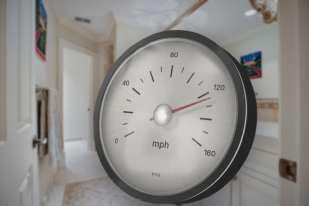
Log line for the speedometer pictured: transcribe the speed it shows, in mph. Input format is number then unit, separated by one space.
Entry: 125 mph
